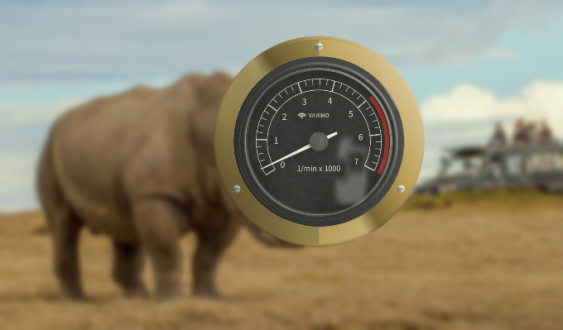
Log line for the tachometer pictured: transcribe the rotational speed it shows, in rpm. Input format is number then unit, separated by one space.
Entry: 200 rpm
